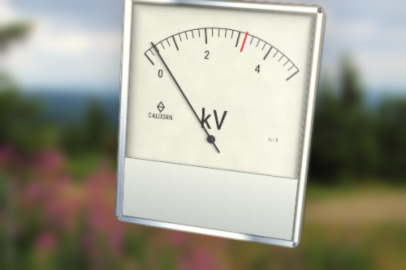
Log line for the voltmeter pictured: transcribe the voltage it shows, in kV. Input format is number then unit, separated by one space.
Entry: 0.4 kV
